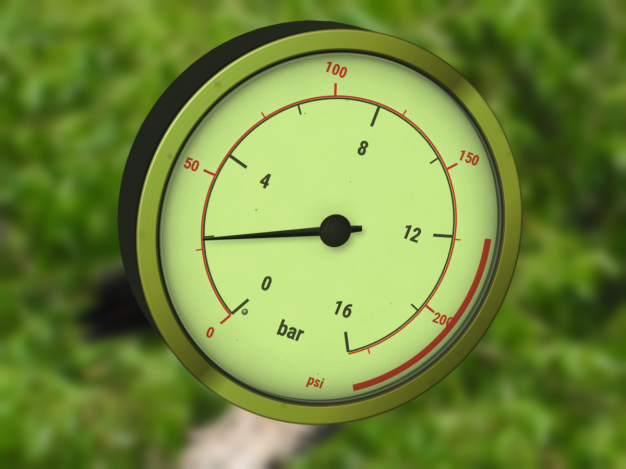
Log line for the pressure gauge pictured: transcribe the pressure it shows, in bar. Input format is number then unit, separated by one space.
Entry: 2 bar
